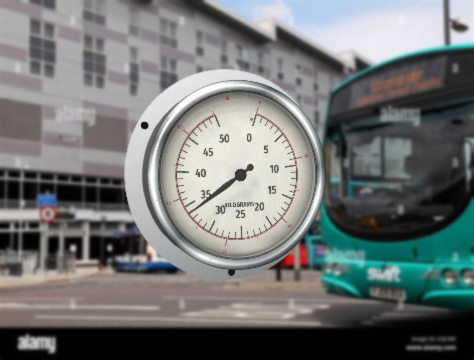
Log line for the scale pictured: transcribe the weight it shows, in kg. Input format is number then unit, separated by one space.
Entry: 34 kg
